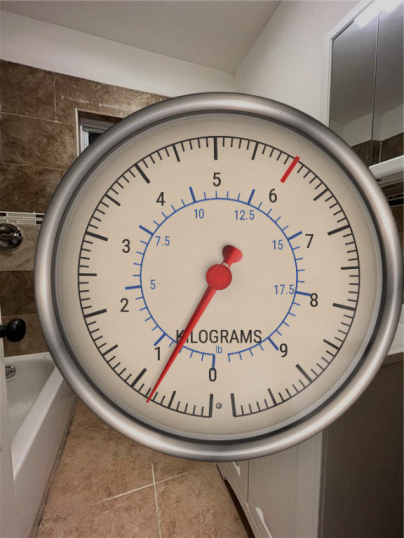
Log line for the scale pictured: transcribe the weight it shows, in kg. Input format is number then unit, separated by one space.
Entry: 0.75 kg
